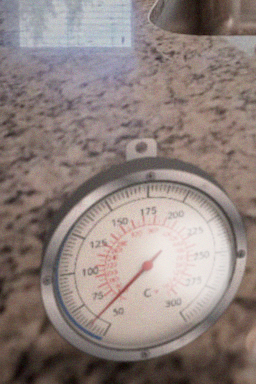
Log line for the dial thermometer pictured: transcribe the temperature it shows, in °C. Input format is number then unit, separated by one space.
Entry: 62.5 °C
